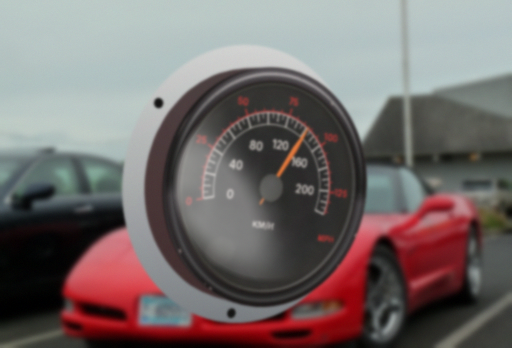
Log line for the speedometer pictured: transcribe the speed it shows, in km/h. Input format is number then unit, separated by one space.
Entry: 140 km/h
